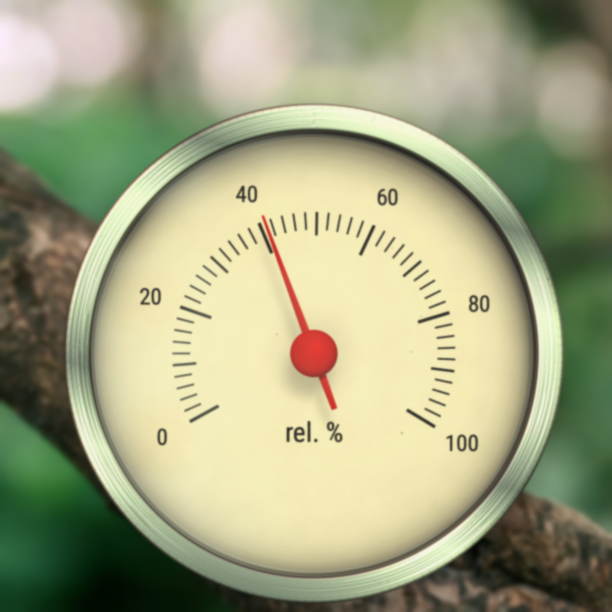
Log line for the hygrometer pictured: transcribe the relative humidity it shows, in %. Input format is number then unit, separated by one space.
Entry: 41 %
